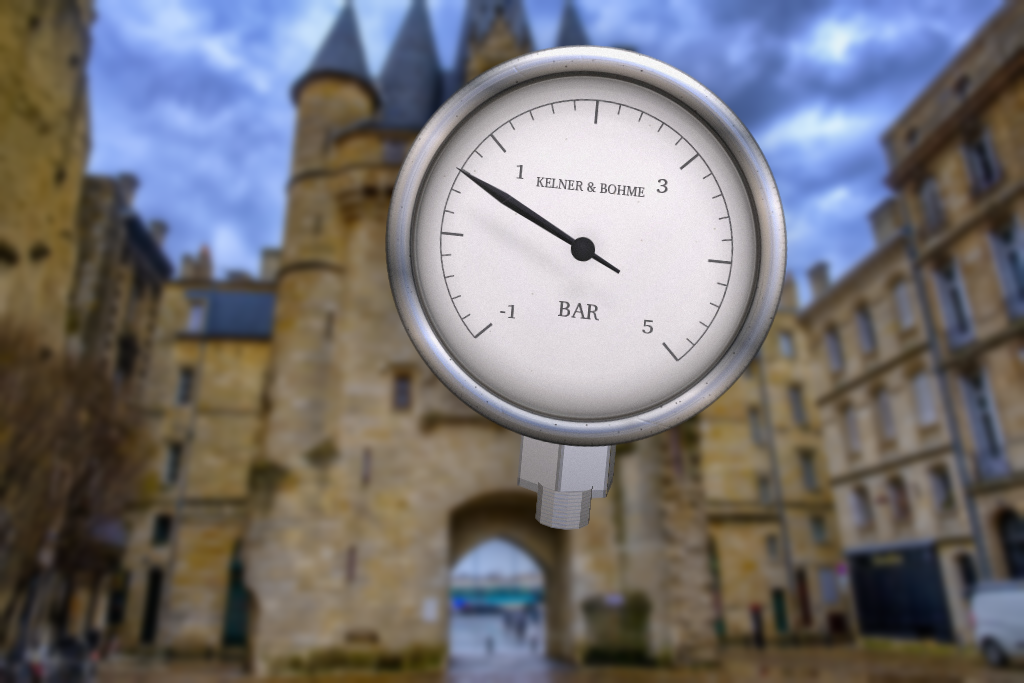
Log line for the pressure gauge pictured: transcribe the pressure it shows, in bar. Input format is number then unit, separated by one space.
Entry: 0.6 bar
